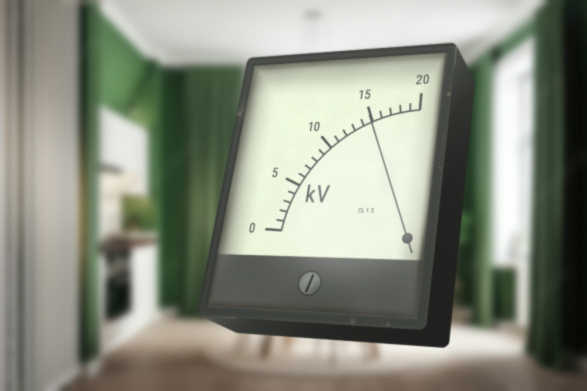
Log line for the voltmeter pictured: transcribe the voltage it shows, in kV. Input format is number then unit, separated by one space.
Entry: 15 kV
